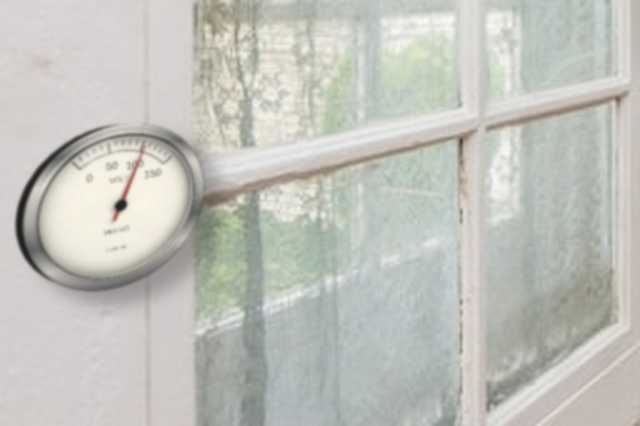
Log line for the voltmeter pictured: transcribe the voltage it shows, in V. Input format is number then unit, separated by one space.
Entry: 100 V
